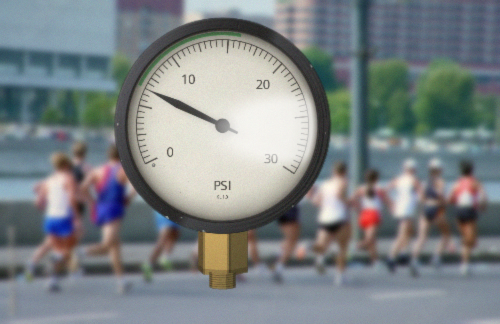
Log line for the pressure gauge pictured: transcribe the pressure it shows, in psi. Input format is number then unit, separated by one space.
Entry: 6.5 psi
